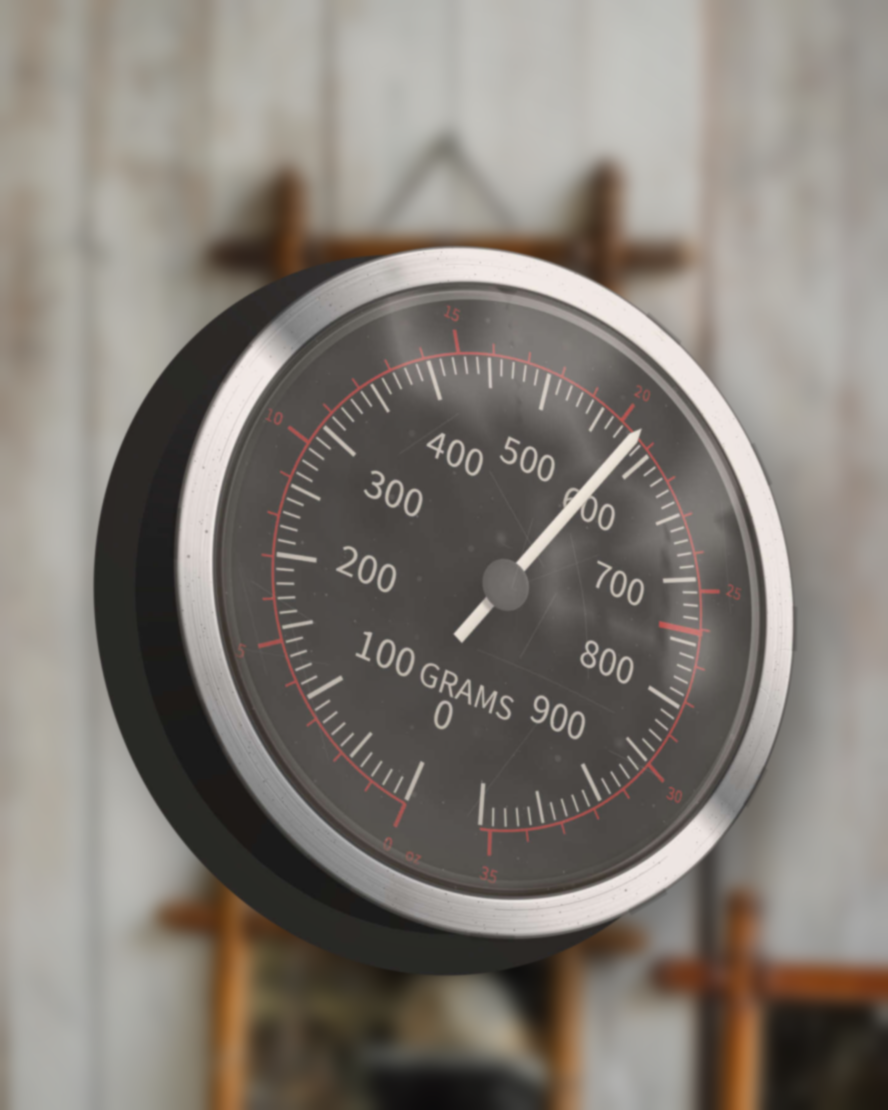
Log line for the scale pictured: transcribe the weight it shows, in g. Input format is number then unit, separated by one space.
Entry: 580 g
